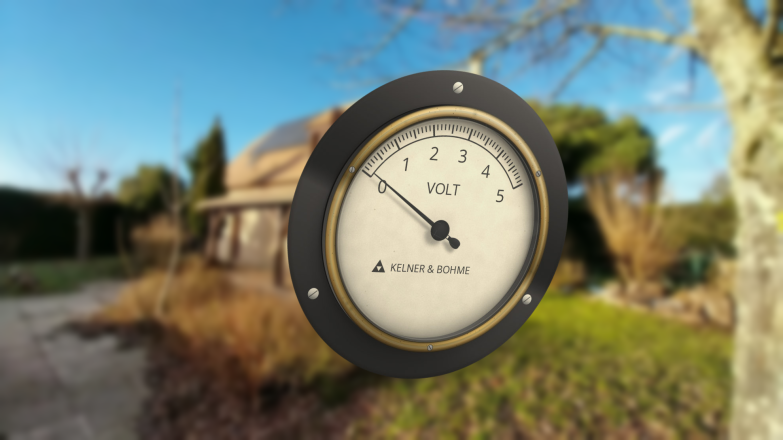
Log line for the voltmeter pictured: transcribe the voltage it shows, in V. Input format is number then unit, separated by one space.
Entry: 0.1 V
